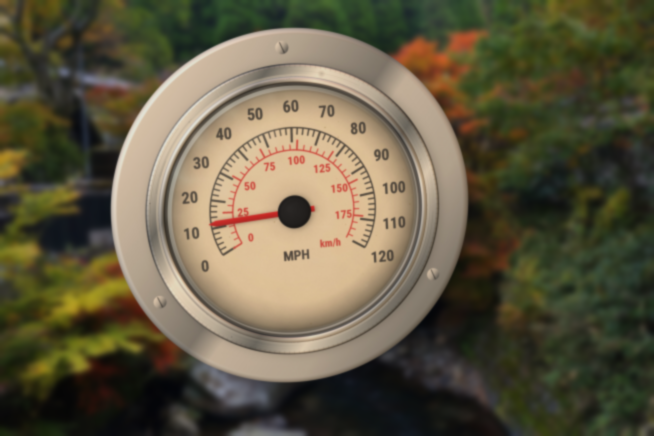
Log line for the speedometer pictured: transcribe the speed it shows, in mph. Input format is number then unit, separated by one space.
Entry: 12 mph
